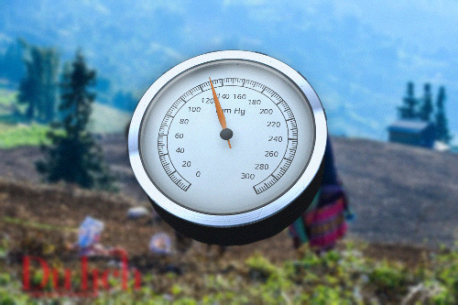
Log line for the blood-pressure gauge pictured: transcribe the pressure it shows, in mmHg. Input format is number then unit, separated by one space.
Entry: 130 mmHg
